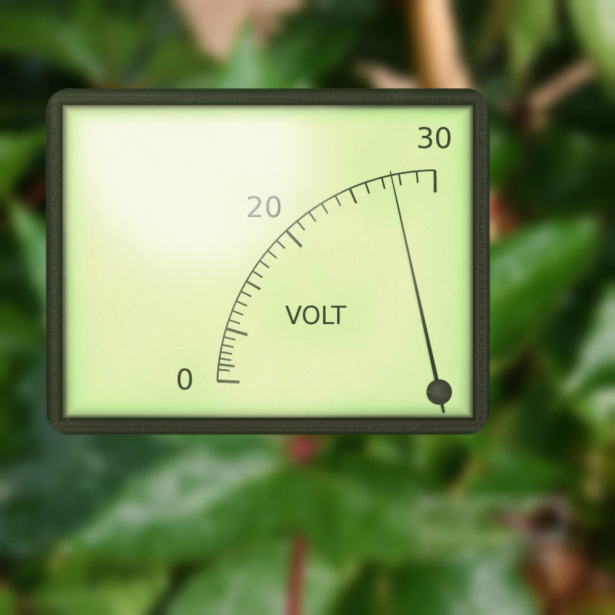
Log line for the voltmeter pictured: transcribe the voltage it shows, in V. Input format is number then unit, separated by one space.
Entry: 27.5 V
